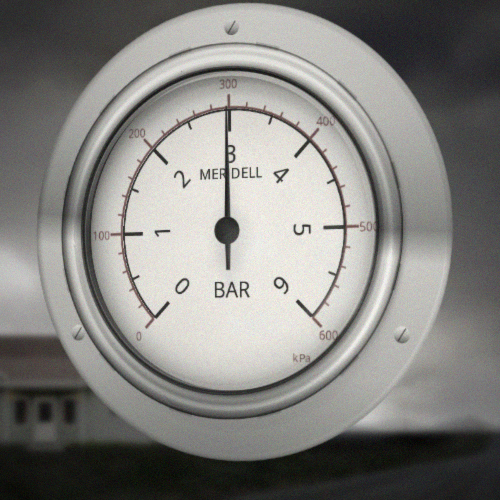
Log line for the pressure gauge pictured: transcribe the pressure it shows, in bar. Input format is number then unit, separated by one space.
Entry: 3 bar
